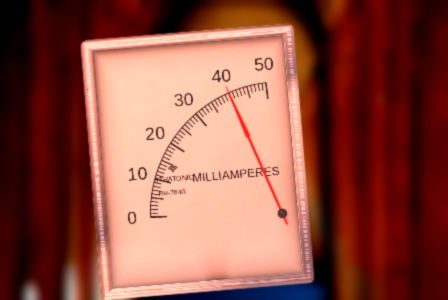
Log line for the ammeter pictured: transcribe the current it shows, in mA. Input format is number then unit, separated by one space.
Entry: 40 mA
